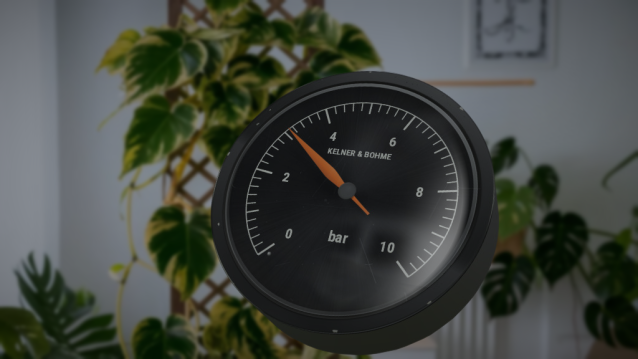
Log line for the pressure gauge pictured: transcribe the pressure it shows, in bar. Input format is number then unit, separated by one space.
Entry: 3.1 bar
